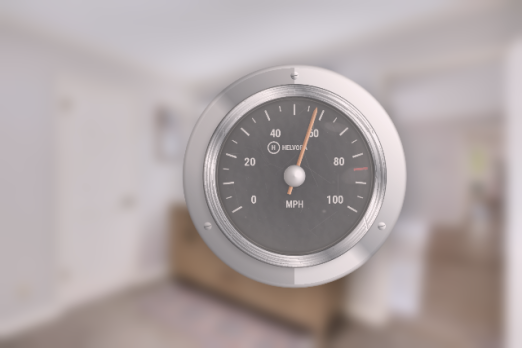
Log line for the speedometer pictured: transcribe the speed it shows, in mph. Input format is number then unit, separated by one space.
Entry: 57.5 mph
